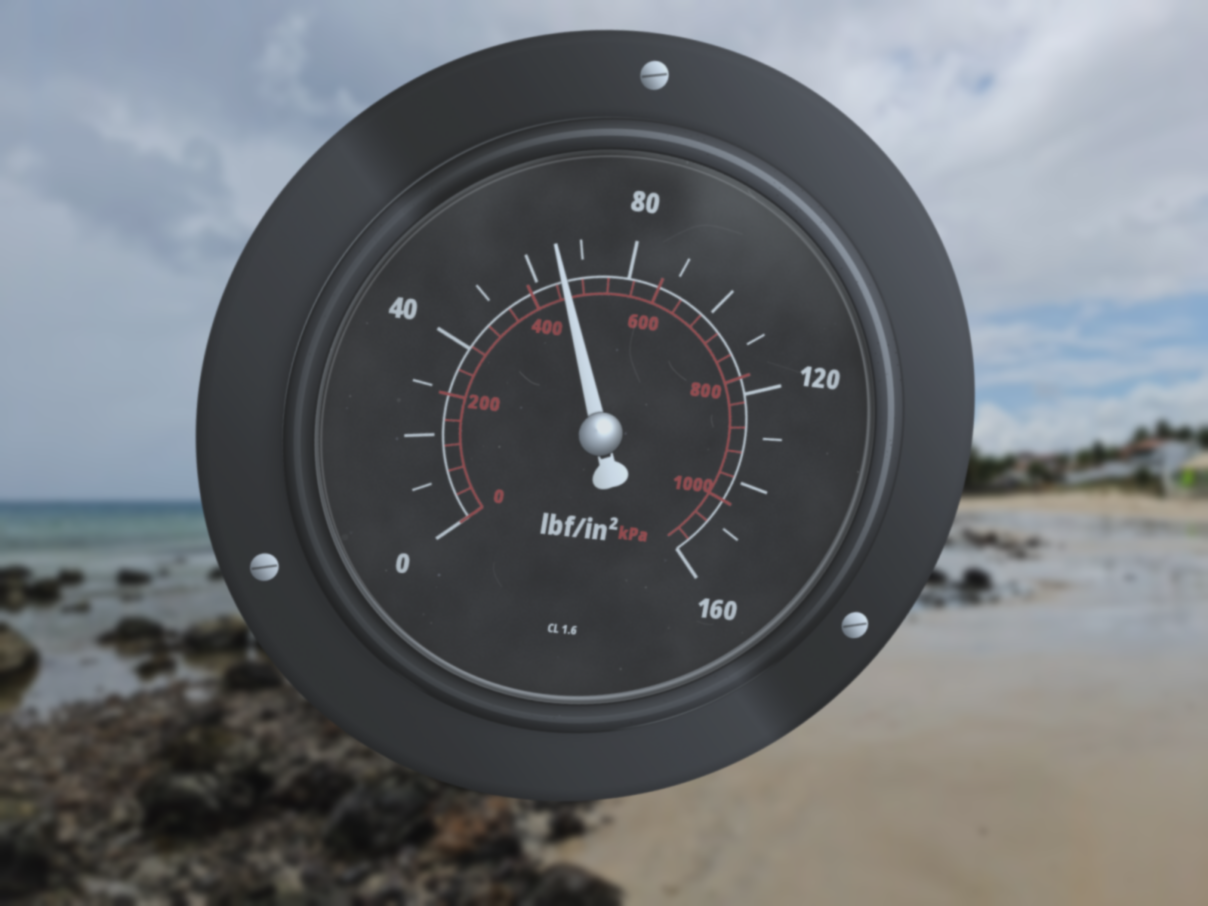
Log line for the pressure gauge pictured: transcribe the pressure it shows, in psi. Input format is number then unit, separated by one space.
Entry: 65 psi
